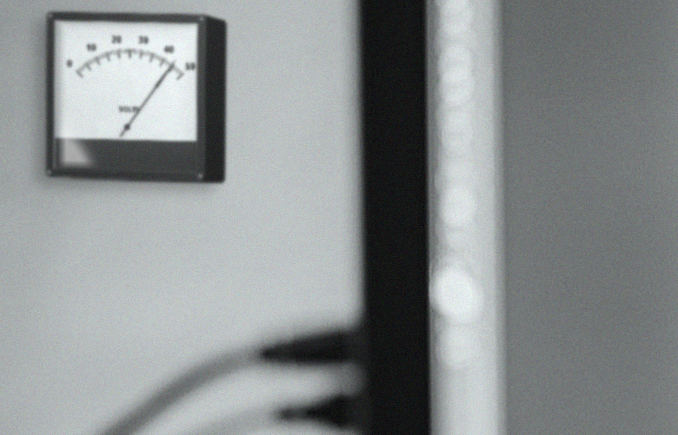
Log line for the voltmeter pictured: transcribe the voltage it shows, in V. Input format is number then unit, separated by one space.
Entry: 45 V
